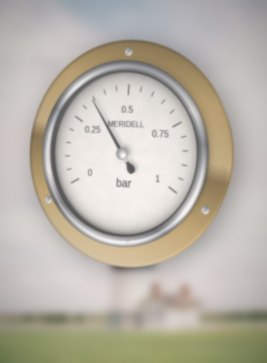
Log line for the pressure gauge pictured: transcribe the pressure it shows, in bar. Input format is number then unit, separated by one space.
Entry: 0.35 bar
